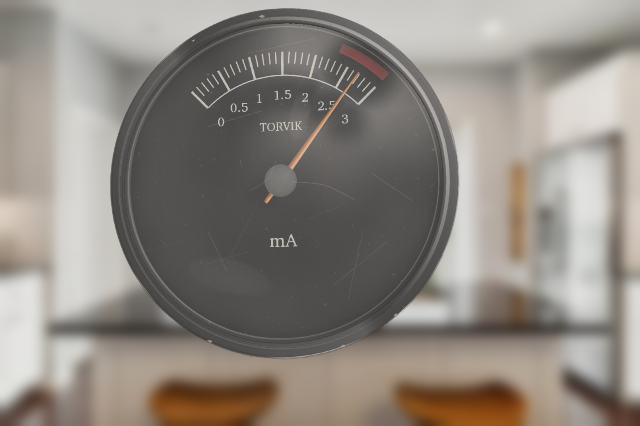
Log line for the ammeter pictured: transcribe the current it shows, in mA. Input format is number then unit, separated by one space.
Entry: 2.7 mA
